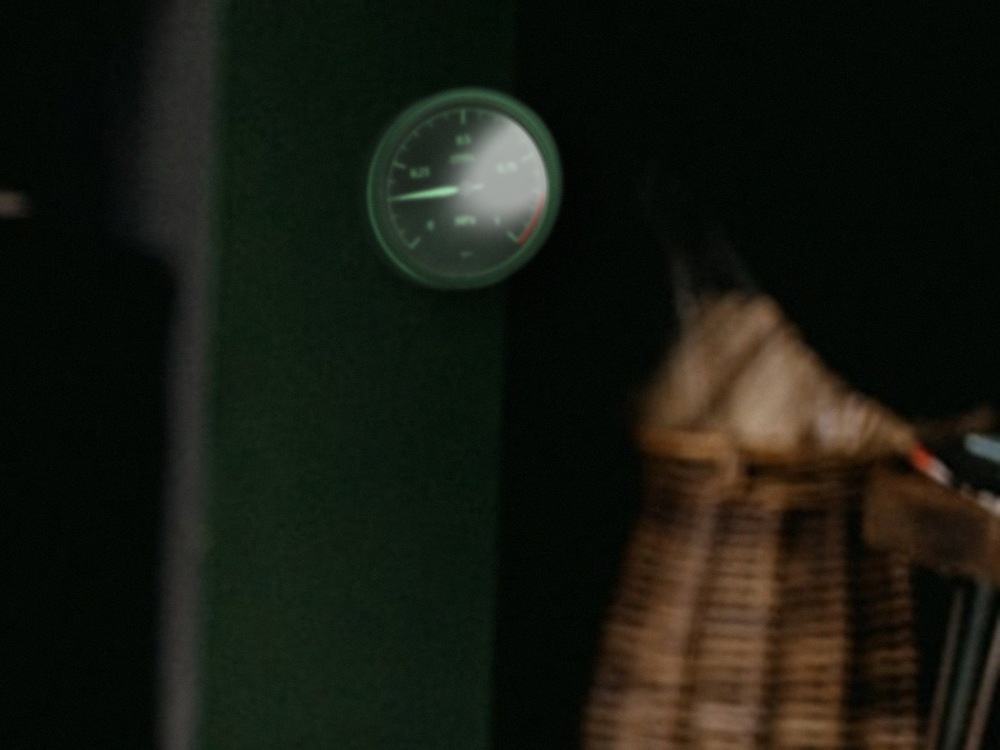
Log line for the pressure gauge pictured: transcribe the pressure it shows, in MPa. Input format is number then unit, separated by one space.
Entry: 0.15 MPa
